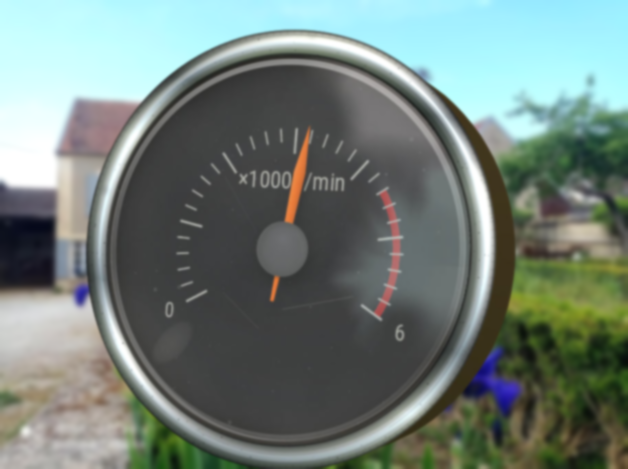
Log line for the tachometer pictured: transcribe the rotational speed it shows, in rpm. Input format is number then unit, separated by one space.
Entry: 3200 rpm
